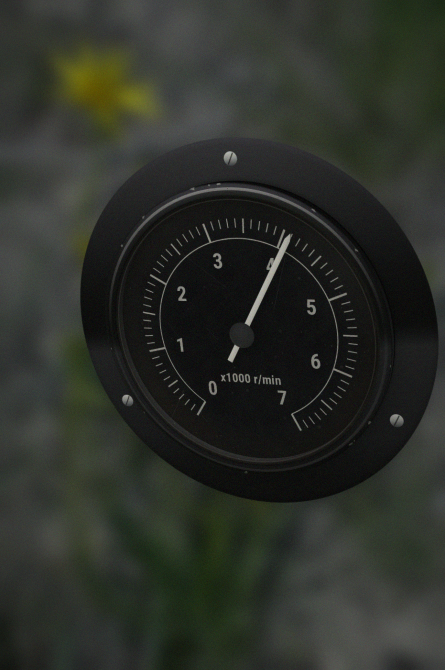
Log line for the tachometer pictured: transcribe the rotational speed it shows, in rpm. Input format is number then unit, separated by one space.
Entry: 4100 rpm
